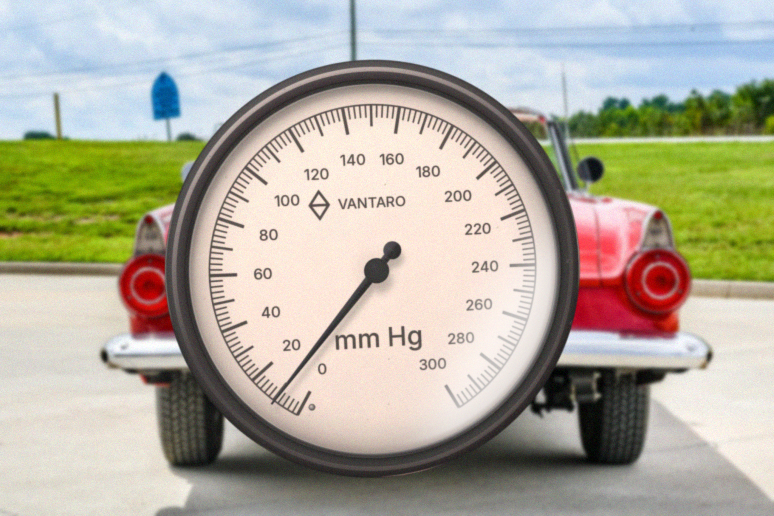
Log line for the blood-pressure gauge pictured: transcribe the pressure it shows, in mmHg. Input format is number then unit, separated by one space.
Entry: 10 mmHg
